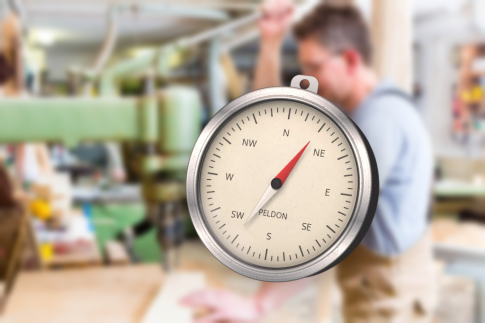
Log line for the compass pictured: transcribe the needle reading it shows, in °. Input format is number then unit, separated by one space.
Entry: 30 °
